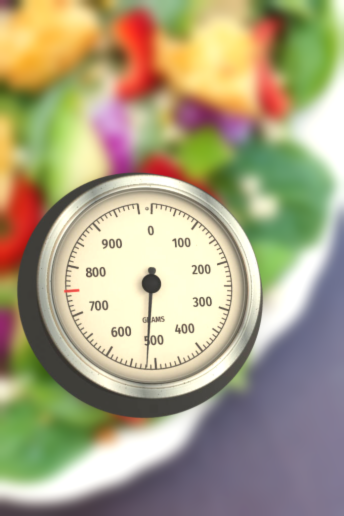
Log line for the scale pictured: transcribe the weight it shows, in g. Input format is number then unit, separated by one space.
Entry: 520 g
